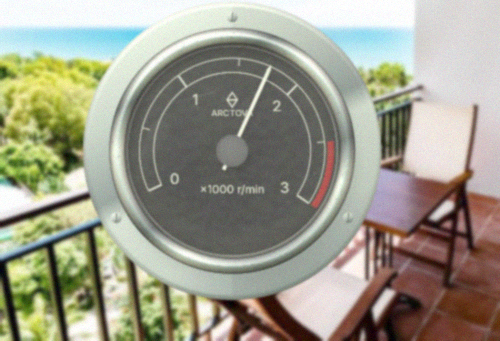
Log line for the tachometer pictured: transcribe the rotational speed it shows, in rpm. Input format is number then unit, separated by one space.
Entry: 1750 rpm
